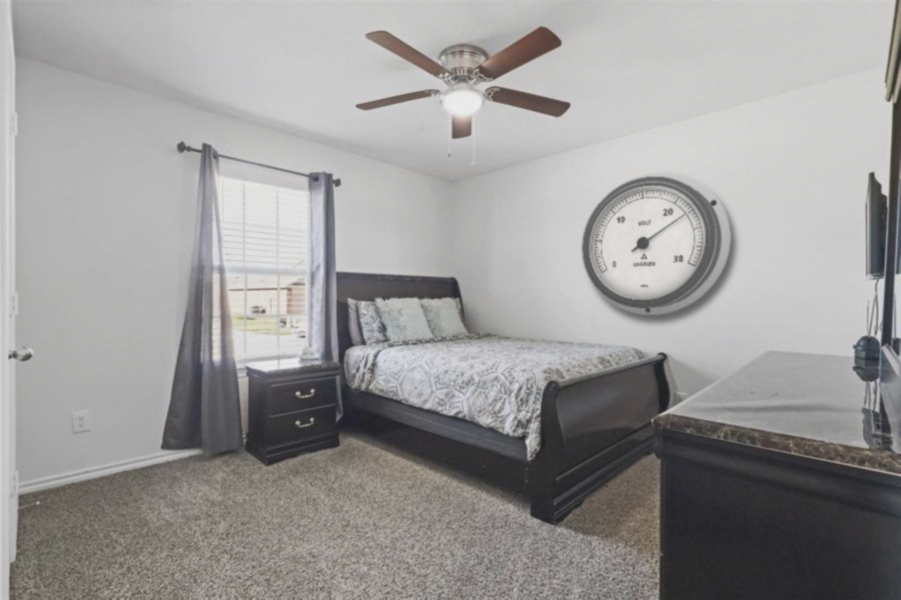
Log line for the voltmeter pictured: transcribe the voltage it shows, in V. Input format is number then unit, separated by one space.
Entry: 22.5 V
